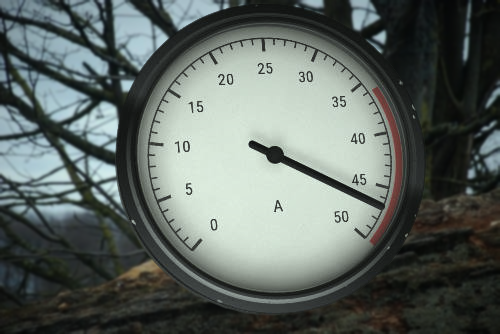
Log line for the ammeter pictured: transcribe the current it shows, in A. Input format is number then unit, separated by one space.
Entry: 47 A
